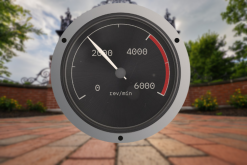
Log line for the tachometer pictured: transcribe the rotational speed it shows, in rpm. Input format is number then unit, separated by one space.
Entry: 2000 rpm
